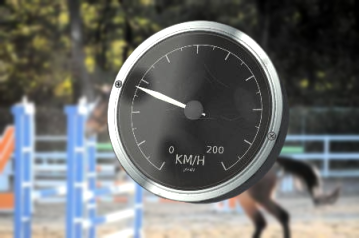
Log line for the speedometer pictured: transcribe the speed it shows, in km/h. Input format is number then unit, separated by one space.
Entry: 55 km/h
